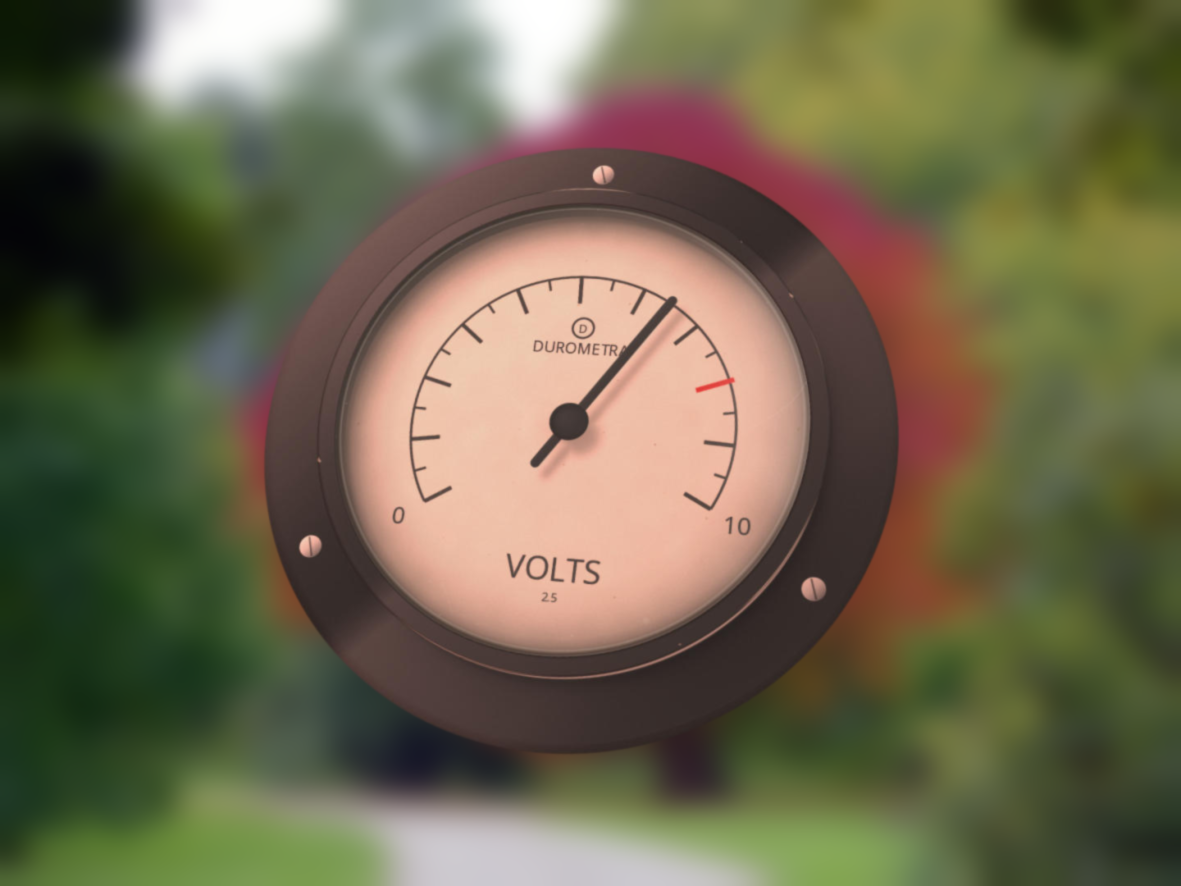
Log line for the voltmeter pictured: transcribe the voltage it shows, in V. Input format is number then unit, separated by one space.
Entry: 6.5 V
